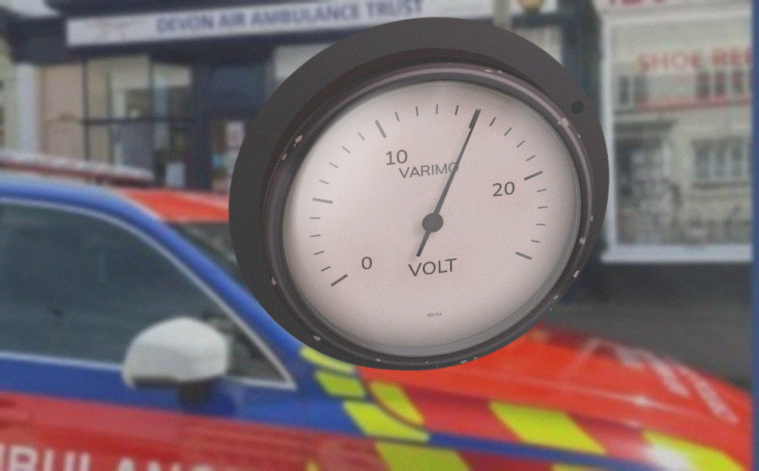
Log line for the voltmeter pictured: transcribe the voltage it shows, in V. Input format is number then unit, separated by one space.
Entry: 15 V
